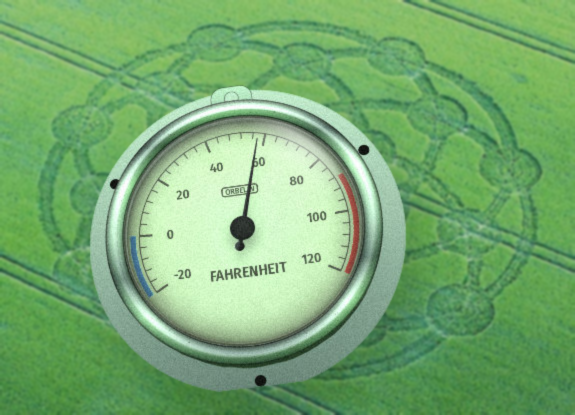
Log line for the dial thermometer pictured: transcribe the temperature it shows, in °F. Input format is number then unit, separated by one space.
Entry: 58 °F
